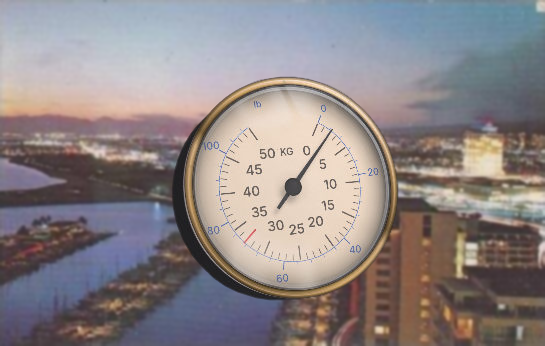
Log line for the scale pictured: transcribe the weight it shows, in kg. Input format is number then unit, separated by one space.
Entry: 2 kg
